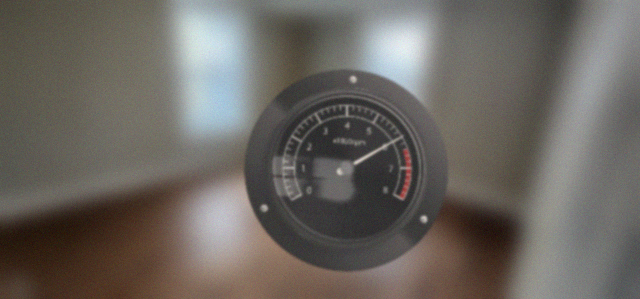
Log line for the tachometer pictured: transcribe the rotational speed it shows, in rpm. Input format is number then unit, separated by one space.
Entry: 6000 rpm
